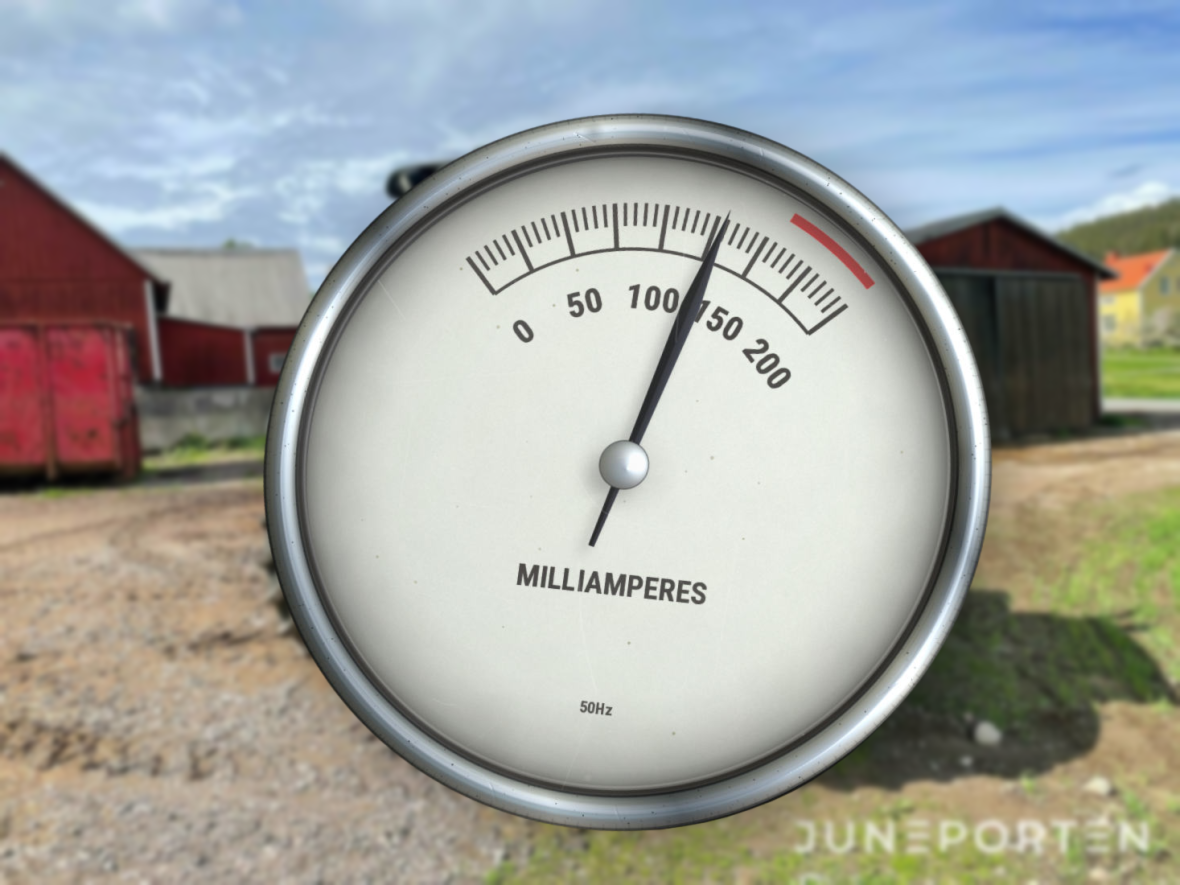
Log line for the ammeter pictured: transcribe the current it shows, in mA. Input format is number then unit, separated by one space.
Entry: 130 mA
